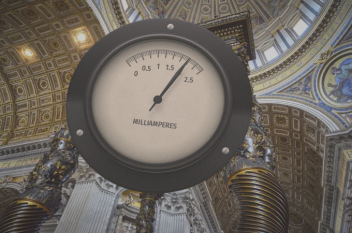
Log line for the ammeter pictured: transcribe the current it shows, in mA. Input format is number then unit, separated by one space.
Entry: 2 mA
